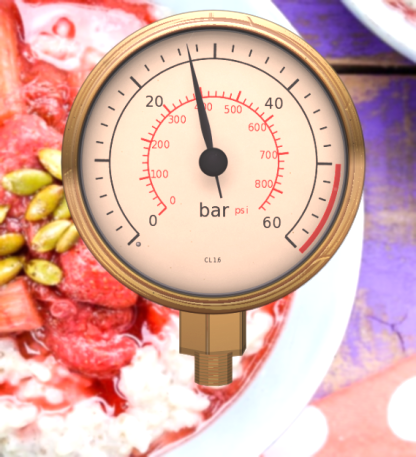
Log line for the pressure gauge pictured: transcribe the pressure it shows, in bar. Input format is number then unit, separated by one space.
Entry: 27 bar
